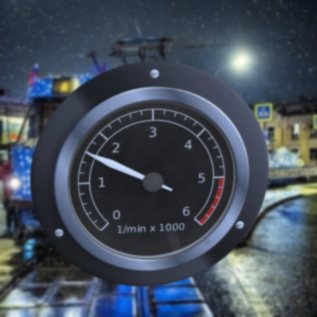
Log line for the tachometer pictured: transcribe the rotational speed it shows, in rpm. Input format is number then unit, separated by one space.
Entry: 1600 rpm
